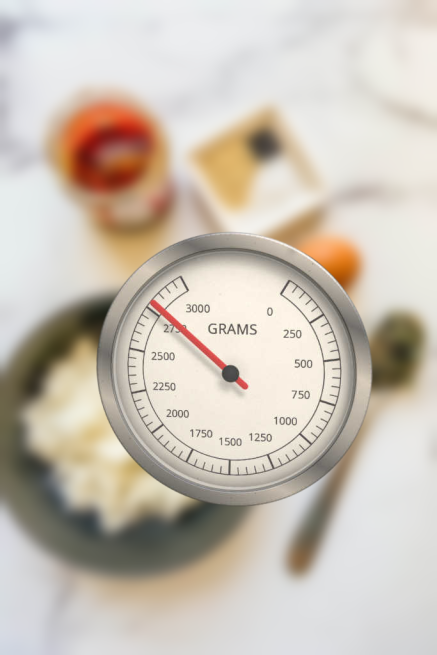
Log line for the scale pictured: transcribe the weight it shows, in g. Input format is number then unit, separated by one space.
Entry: 2800 g
